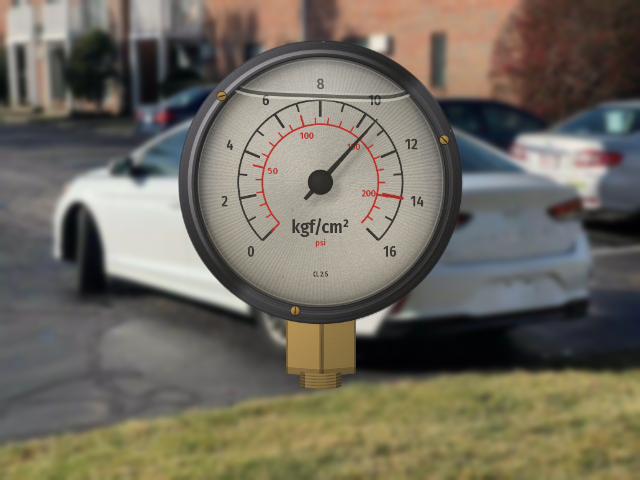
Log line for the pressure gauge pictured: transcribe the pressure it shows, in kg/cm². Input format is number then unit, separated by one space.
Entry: 10.5 kg/cm²
